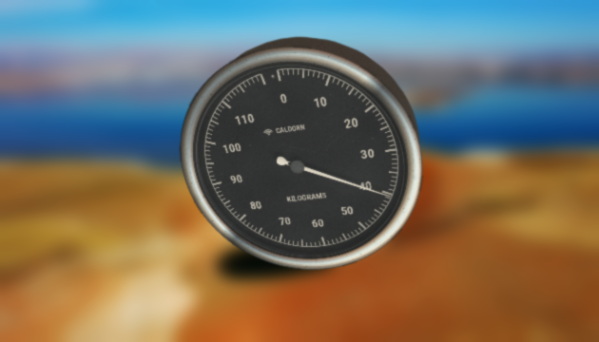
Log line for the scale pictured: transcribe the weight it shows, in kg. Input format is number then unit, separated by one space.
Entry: 40 kg
